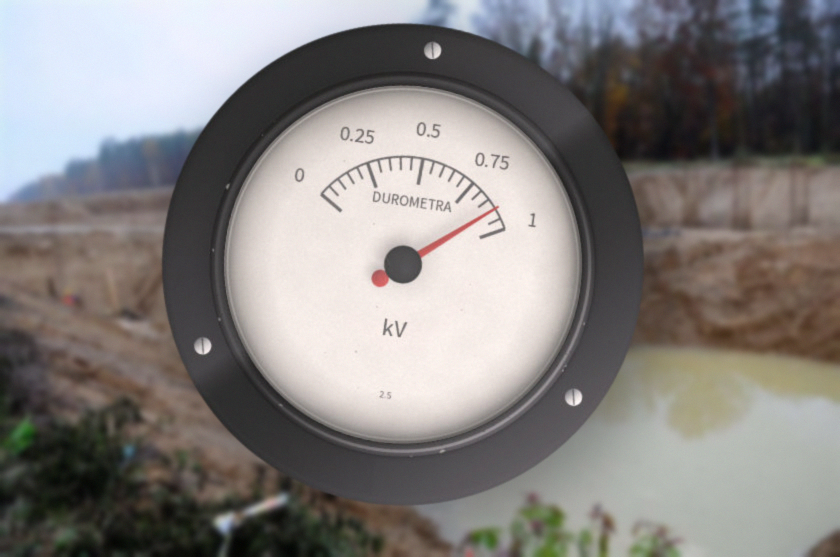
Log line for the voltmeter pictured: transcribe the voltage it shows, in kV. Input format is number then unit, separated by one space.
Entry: 0.9 kV
